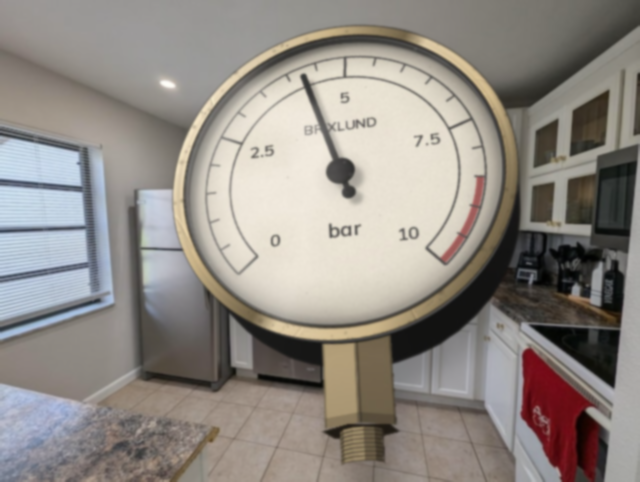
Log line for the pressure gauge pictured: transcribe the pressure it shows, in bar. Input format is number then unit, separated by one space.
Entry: 4.25 bar
